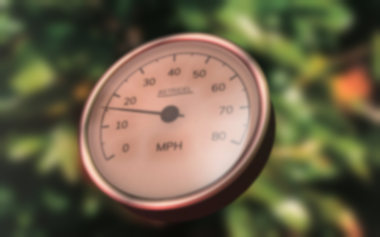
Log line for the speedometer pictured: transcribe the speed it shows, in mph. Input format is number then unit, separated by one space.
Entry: 15 mph
